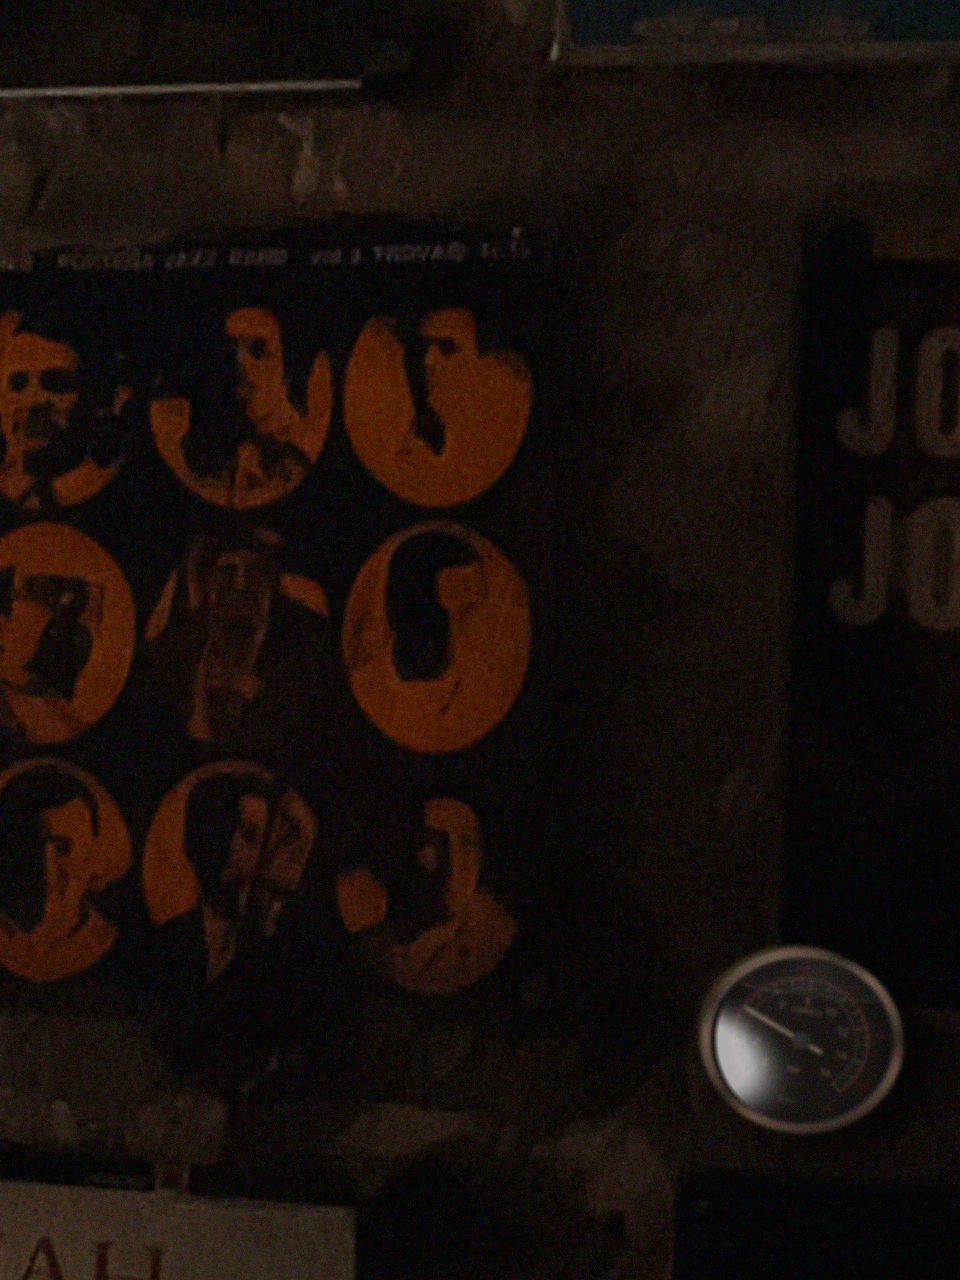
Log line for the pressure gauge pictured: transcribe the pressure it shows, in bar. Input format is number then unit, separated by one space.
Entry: 4 bar
